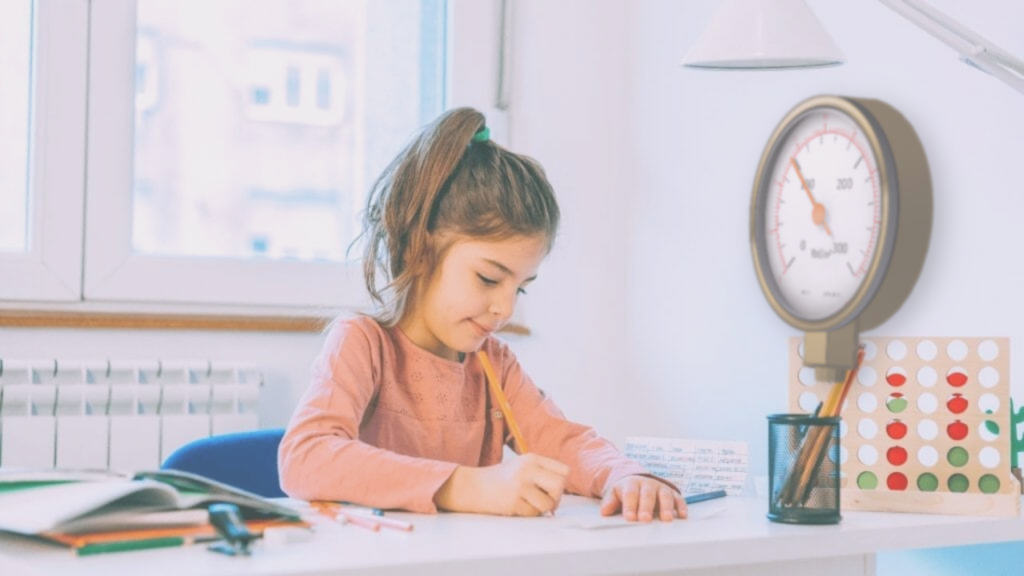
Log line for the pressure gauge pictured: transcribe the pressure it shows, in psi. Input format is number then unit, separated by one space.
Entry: 100 psi
